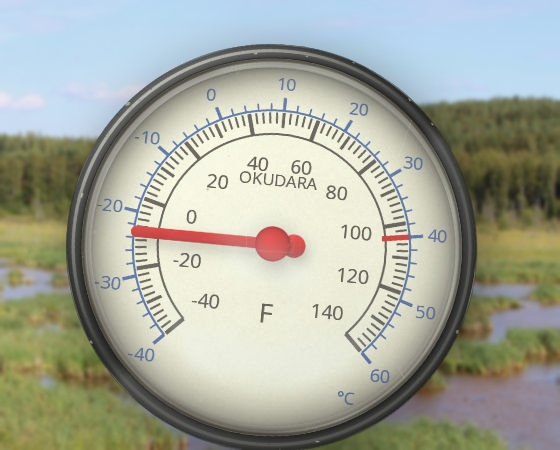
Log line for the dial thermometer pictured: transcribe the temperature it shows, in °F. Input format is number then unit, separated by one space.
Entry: -10 °F
